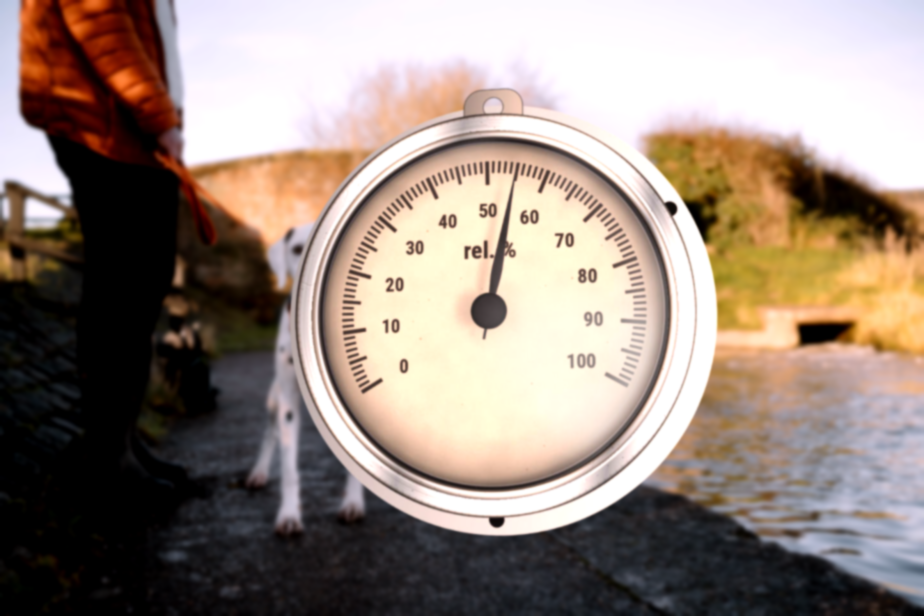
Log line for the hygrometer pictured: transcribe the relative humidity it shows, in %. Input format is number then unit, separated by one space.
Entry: 55 %
